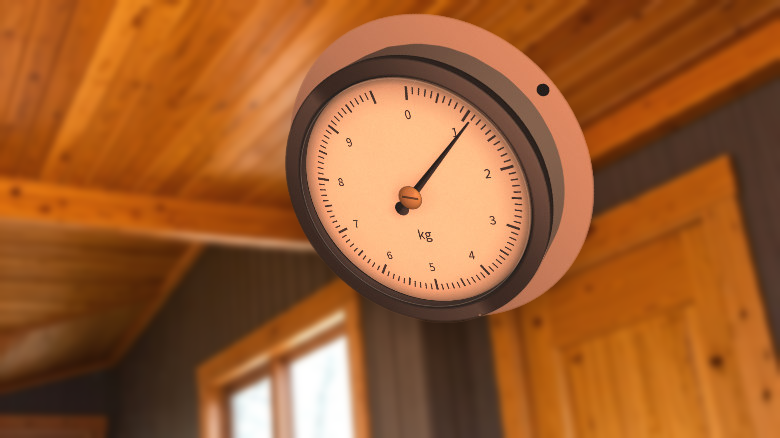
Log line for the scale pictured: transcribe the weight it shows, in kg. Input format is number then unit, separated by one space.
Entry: 1.1 kg
